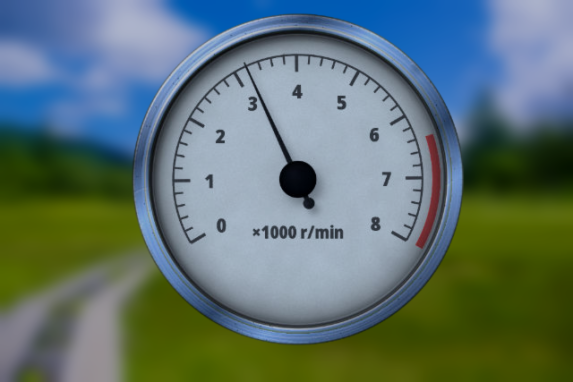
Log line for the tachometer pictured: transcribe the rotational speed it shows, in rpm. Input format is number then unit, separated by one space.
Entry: 3200 rpm
